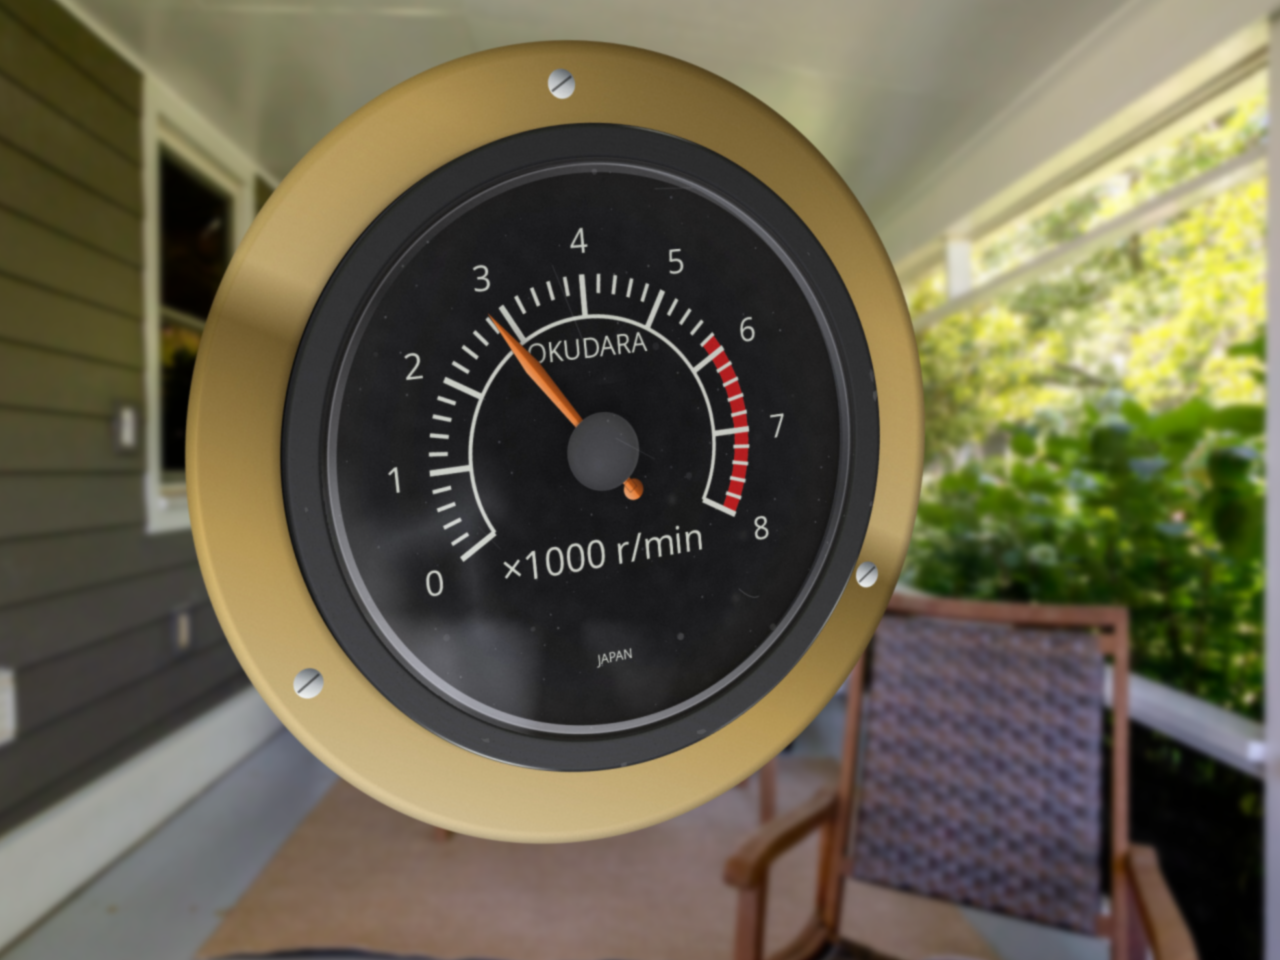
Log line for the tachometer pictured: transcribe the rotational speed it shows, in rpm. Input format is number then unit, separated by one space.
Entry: 2800 rpm
